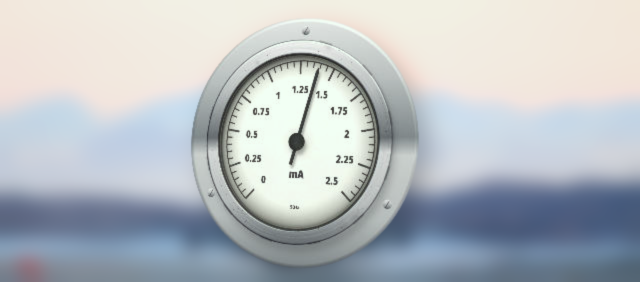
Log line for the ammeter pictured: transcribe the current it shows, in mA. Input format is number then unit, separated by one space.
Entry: 1.4 mA
